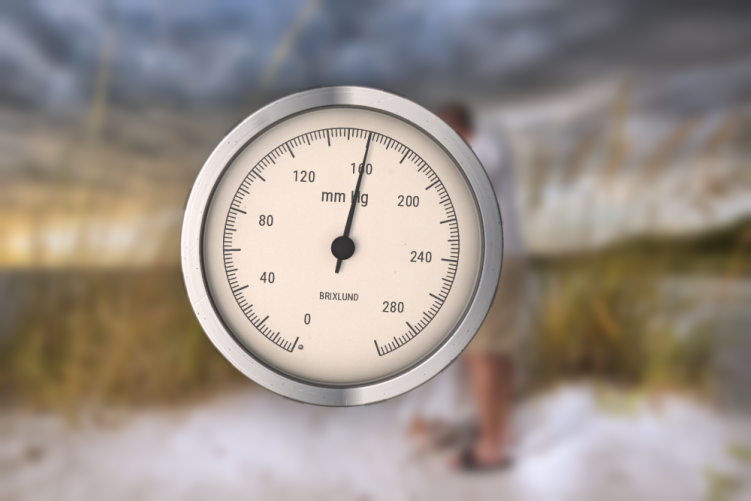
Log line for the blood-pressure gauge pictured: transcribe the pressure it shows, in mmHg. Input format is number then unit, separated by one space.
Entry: 160 mmHg
